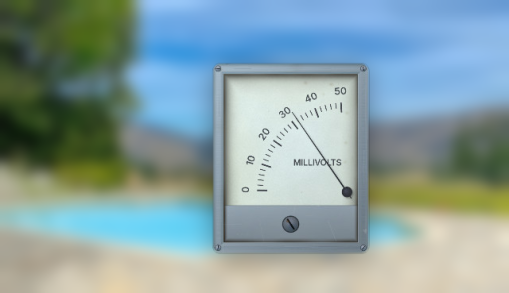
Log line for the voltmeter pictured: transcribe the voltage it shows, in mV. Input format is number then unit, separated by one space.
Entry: 32 mV
